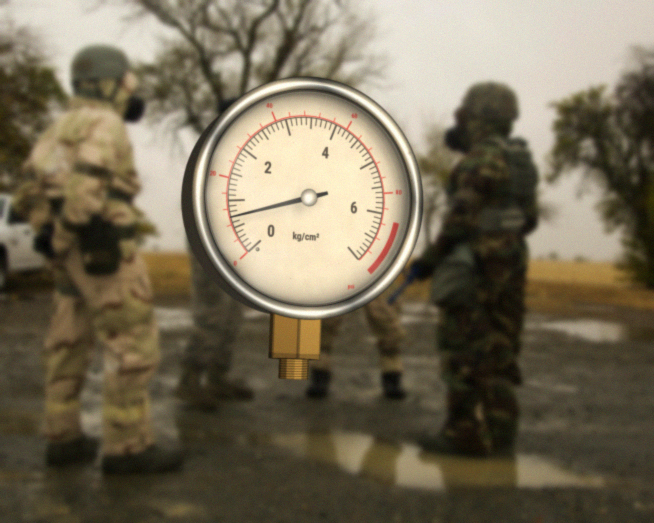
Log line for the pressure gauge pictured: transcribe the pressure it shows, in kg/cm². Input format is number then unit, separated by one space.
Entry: 0.7 kg/cm²
